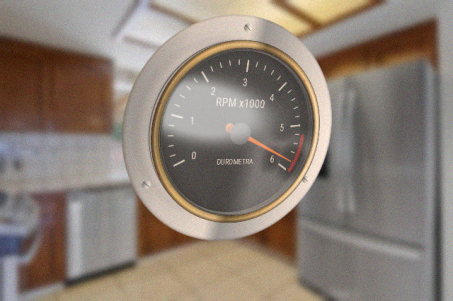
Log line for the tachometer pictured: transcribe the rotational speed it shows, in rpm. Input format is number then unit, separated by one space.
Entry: 5800 rpm
